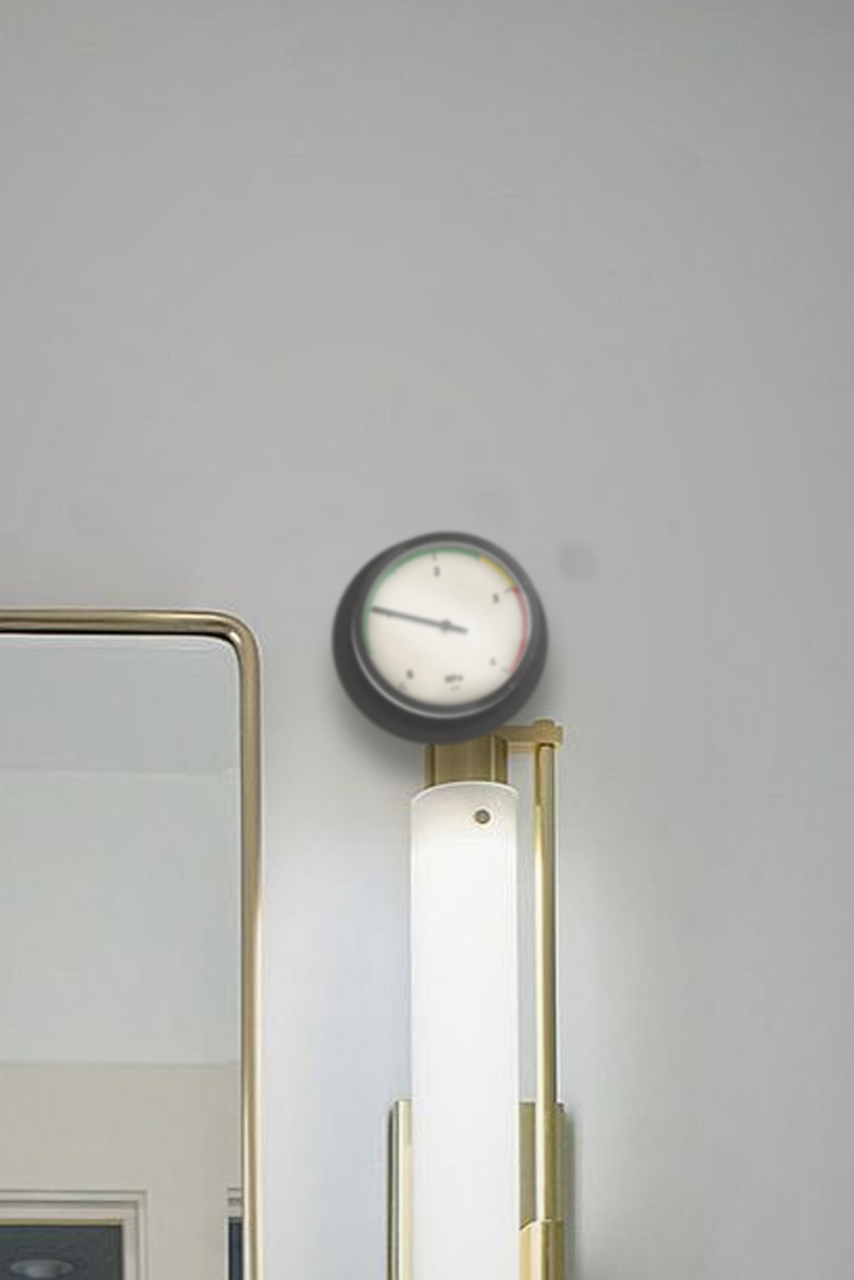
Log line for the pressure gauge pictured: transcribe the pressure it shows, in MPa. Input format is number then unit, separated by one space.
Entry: 1 MPa
